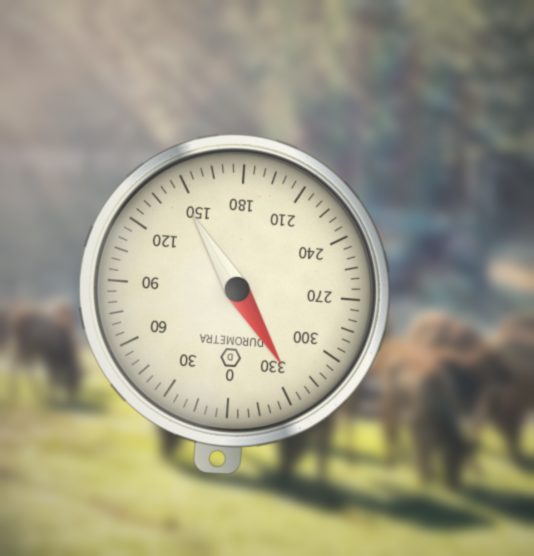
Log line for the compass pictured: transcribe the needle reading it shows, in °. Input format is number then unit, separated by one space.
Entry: 325 °
